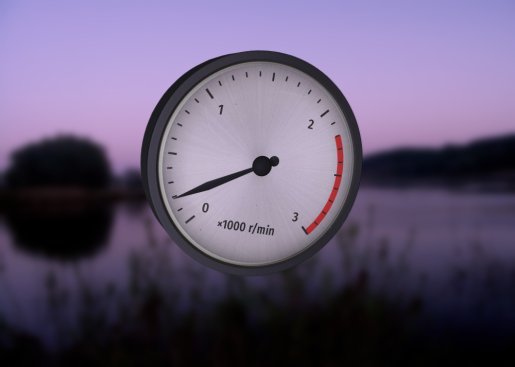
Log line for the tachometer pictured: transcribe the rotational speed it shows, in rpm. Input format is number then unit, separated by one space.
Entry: 200 rpm
